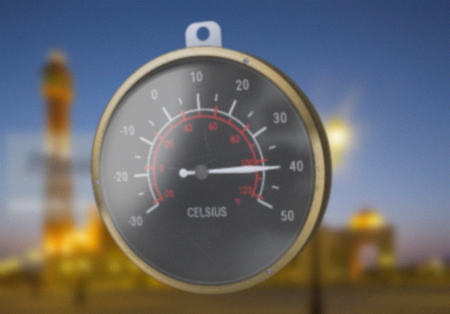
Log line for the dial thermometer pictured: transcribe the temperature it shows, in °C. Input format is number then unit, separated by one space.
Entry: 40 °C
